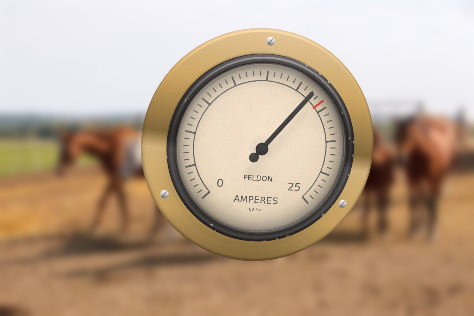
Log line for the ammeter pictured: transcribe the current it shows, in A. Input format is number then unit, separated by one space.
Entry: 16 A
